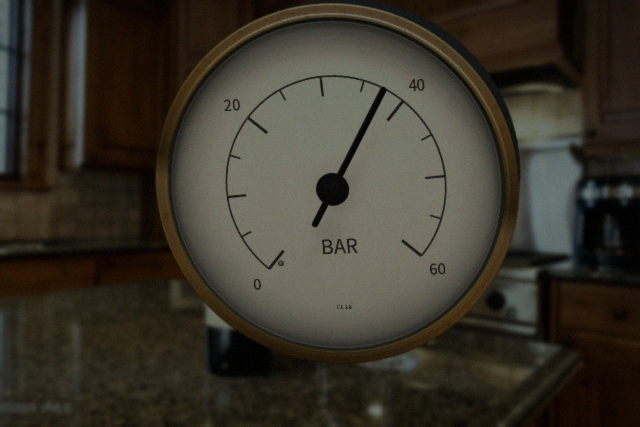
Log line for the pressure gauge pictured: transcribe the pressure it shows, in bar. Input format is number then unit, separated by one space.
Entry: 37.5 bar
